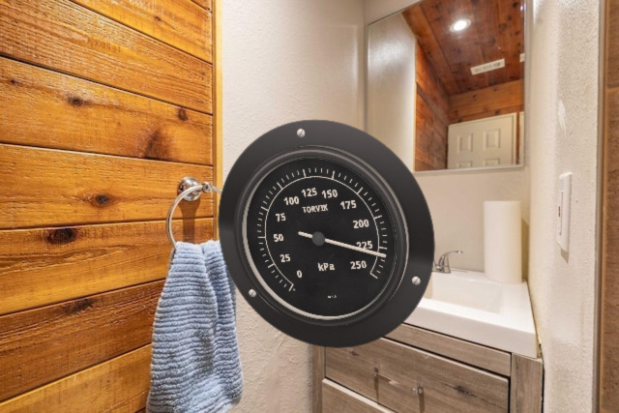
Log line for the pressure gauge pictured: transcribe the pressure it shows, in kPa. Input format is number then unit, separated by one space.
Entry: 230 kPa
